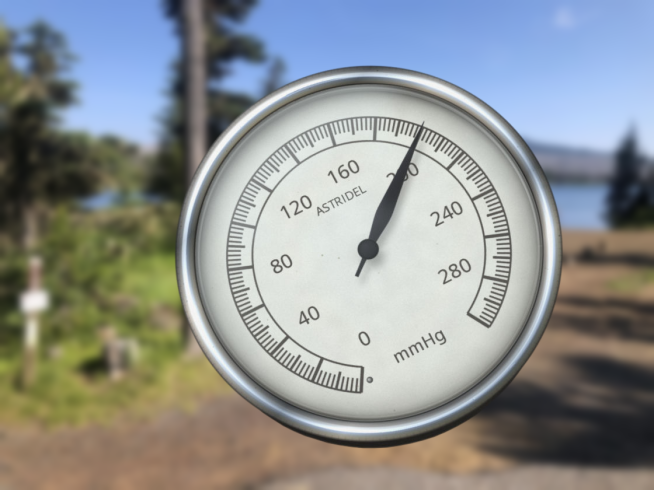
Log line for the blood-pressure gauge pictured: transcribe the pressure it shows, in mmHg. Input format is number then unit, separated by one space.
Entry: 200 mmHg
